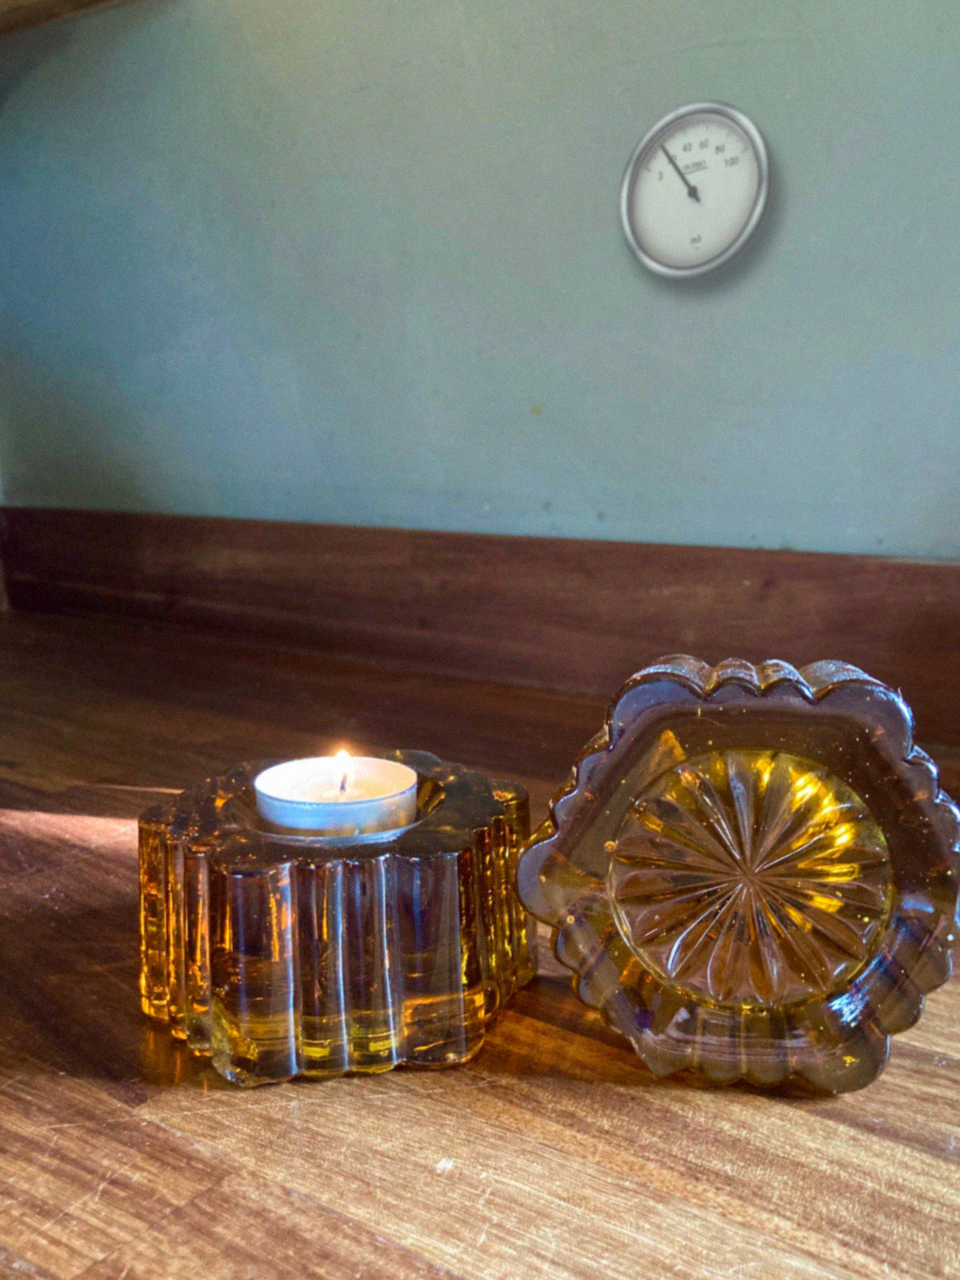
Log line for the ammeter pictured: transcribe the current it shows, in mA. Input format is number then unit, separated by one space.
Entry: 20 mA
